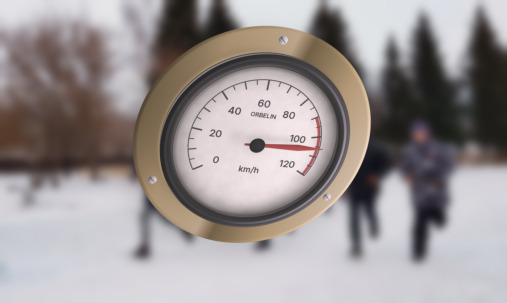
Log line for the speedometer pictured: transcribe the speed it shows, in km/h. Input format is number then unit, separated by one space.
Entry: 105 km/h
